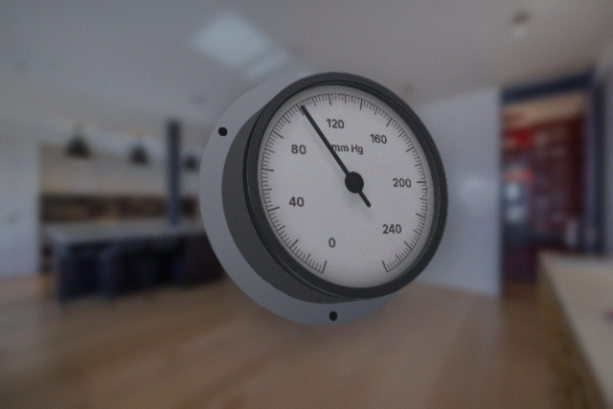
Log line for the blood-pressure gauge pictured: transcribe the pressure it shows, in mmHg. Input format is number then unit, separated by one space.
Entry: 100 mmHg
